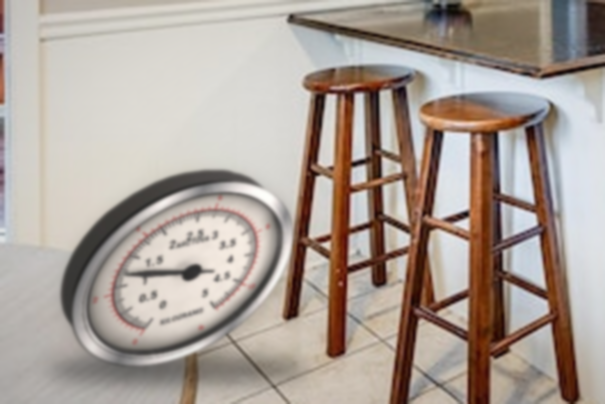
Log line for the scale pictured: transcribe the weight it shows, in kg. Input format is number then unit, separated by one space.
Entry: 1.25 kg
